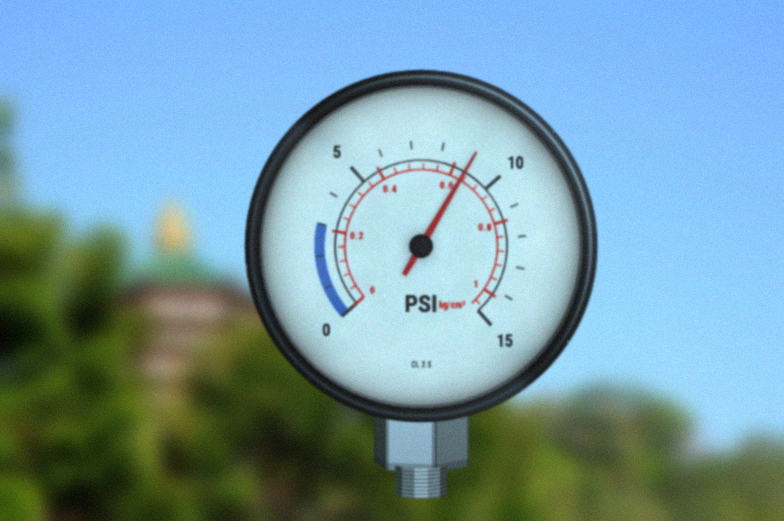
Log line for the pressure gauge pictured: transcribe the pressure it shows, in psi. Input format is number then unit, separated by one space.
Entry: 9 psi
